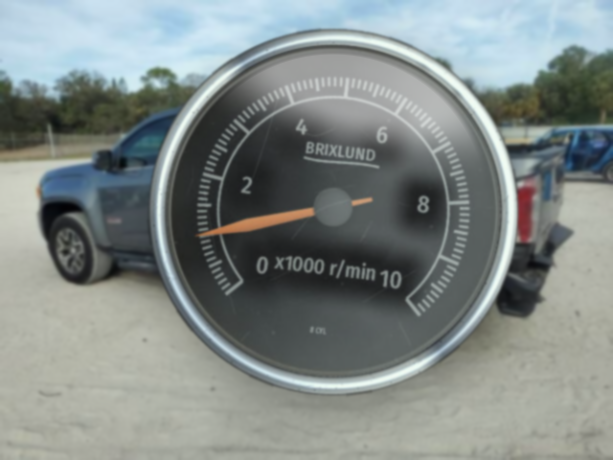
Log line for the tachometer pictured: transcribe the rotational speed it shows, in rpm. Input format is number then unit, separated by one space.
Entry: 1000 rpm
